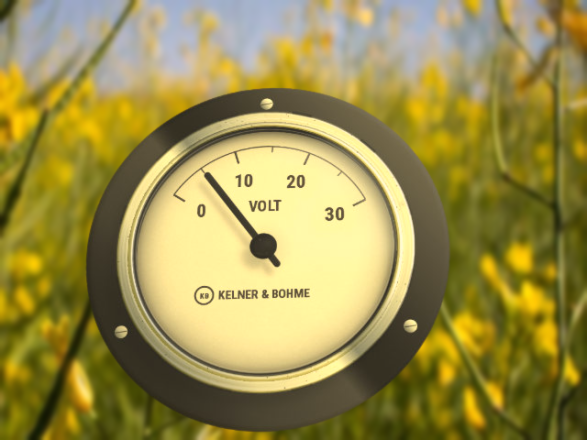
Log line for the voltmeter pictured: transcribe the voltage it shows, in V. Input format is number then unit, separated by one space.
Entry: 5 V
